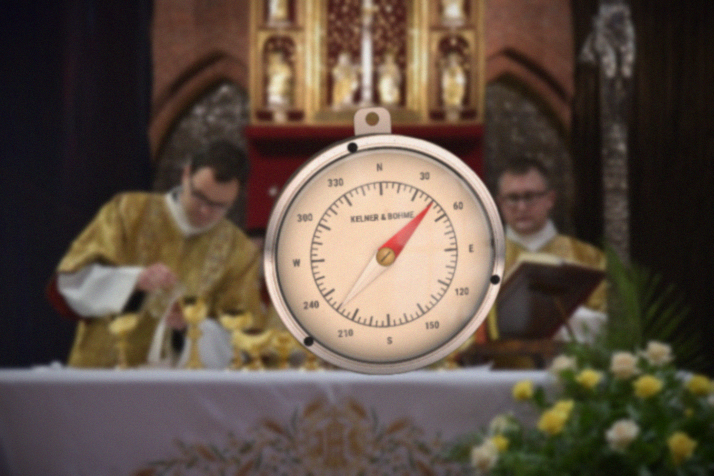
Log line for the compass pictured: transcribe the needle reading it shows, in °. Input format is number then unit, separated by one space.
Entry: 45 °
